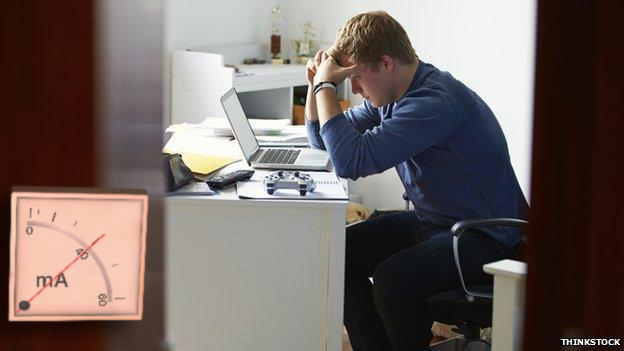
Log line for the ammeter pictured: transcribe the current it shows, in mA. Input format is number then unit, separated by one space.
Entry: 40 mA
